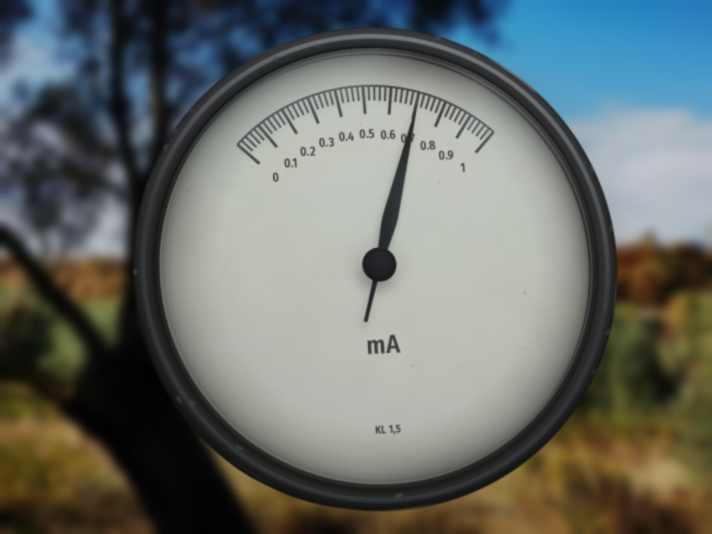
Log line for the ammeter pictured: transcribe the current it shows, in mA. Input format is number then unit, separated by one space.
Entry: 0.7 mA
